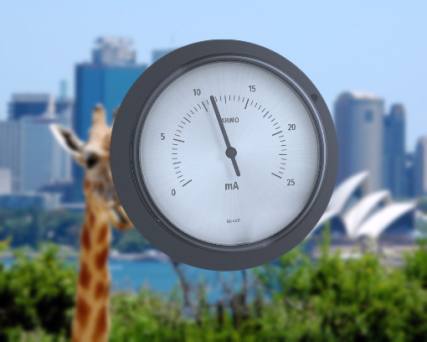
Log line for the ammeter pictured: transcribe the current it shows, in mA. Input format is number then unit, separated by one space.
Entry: 11 mA
